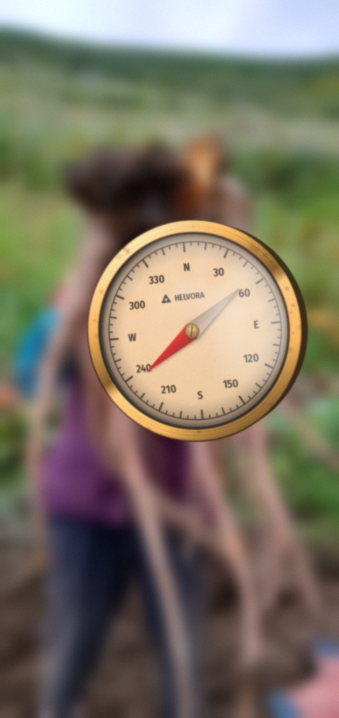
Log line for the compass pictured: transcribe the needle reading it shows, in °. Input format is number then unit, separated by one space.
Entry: 235 °
